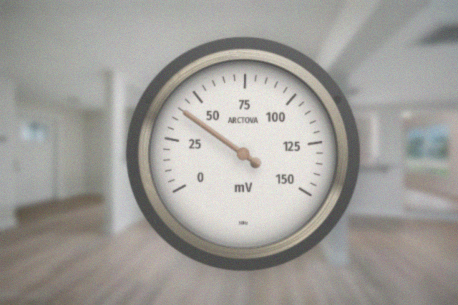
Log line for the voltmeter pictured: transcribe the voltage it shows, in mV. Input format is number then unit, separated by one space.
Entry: 40 mV
